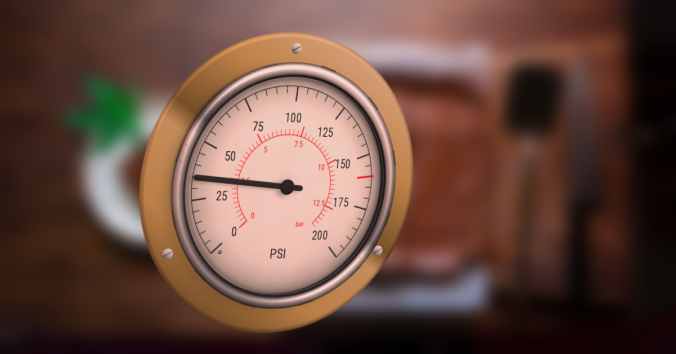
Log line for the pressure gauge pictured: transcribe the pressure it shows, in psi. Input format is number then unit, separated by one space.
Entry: 35 psi
